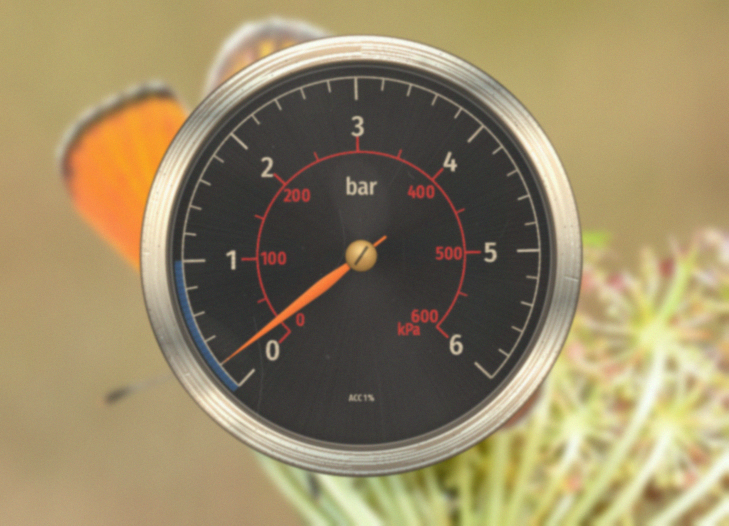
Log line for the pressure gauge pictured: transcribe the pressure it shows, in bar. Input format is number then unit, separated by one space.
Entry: 0.2 bar
